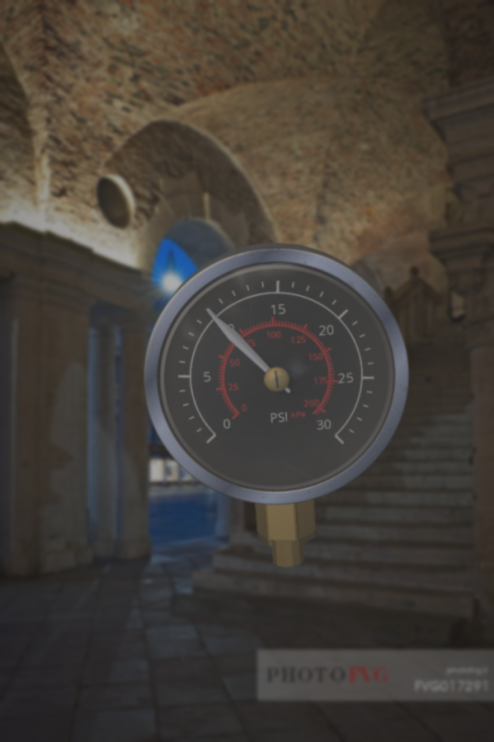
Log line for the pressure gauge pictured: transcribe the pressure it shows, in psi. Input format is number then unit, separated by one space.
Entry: 10 psi
